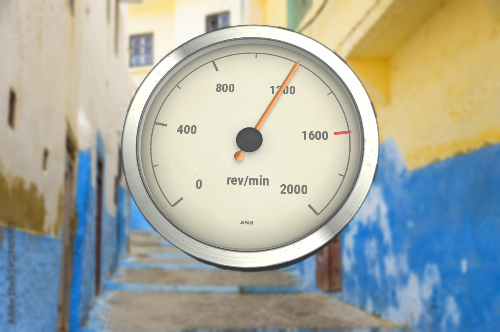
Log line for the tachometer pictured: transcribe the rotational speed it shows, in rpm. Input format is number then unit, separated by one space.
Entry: 1200 rpm
